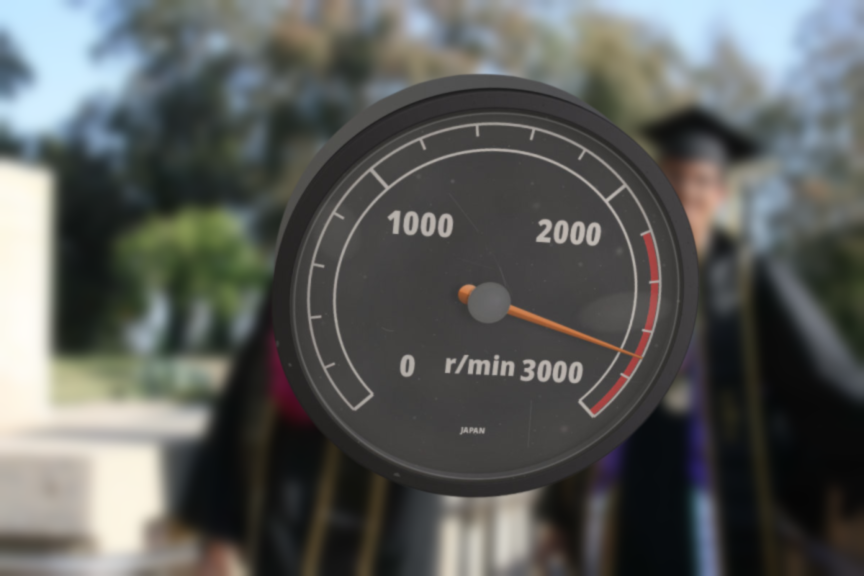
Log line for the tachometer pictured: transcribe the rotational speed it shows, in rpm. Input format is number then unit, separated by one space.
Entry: 2700 rpm
